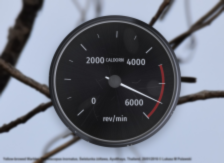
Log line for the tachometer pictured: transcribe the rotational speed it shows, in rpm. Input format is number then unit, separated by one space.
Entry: 5500 rpm
